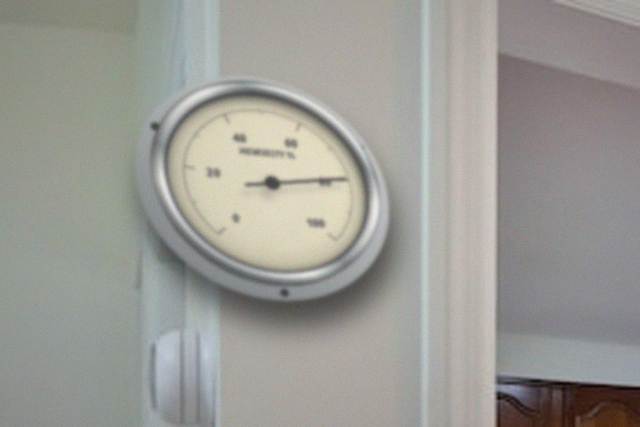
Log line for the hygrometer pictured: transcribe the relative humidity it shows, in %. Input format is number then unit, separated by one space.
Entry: 80 %
